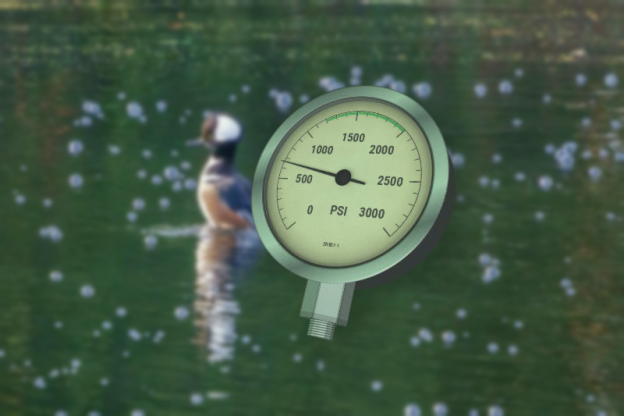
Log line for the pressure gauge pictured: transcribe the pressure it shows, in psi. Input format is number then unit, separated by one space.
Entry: 650 psi
